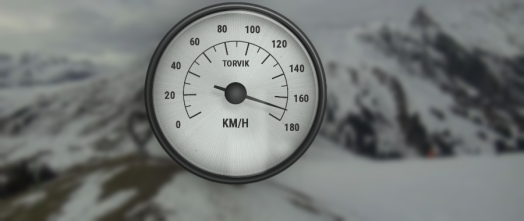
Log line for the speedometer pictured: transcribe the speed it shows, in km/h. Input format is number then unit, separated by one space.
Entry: 170 km/h
